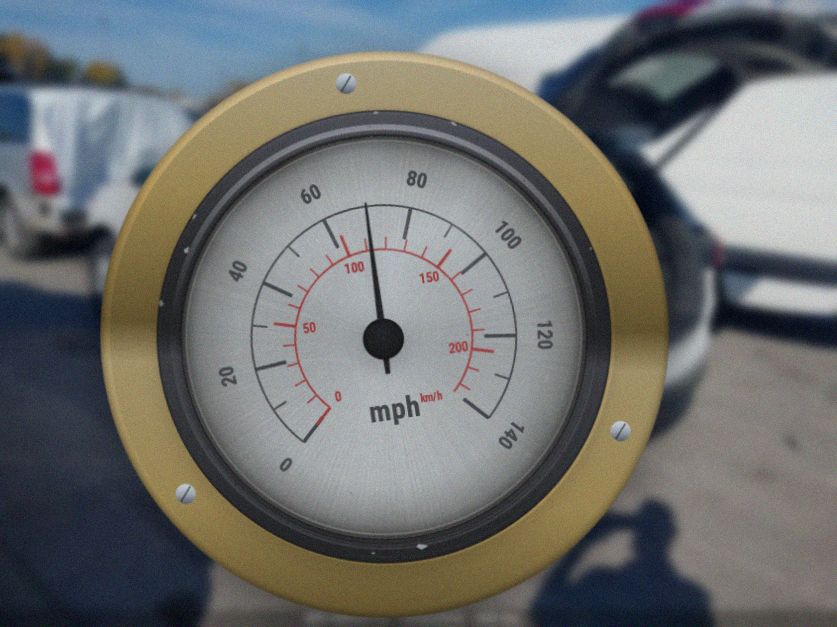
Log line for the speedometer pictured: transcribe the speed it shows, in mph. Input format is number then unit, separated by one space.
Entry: 70 mph
